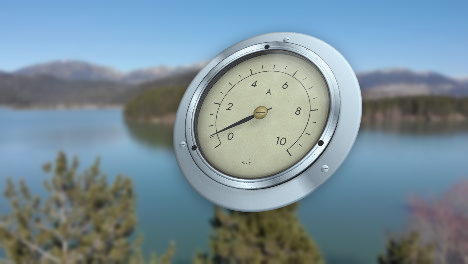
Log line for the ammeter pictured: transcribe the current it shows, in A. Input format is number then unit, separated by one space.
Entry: 0.5 A
